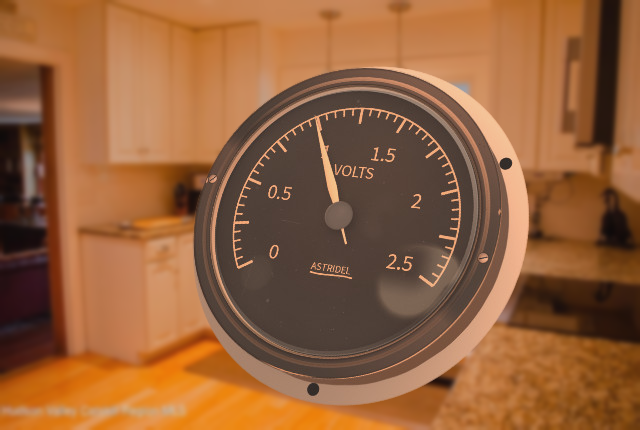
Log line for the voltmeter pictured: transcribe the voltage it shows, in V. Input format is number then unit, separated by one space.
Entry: 1 V
